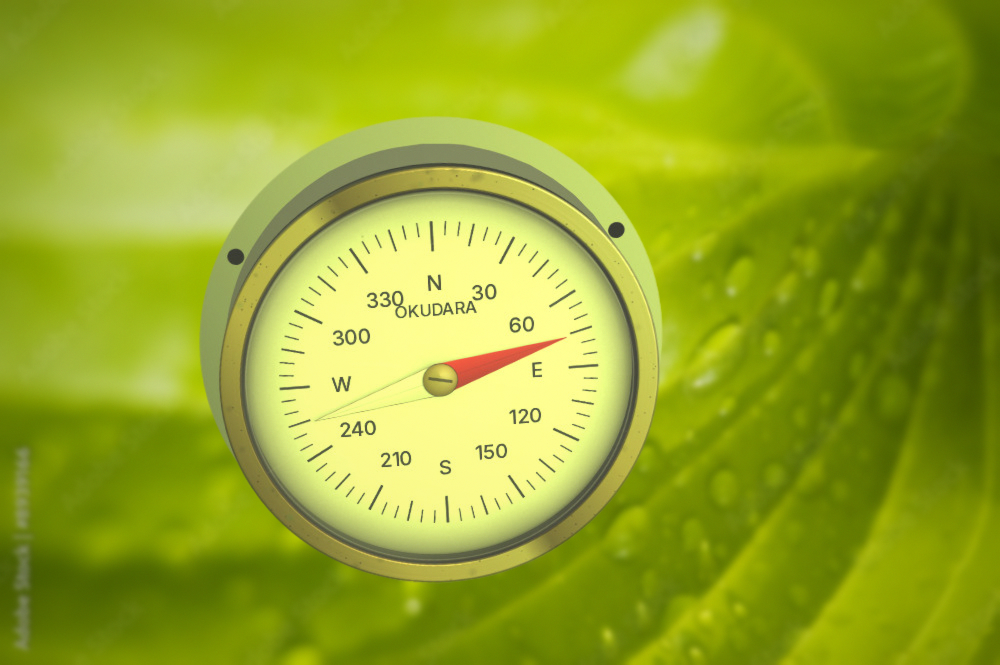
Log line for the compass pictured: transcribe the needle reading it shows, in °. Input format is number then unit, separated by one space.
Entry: 75 °
